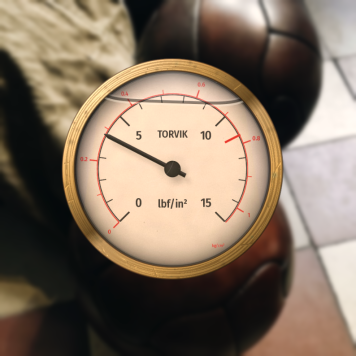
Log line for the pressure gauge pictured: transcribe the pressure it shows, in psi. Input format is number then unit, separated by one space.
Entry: 4 psi
